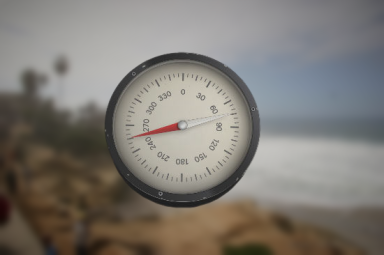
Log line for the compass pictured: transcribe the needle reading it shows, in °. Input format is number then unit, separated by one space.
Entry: 255 °
